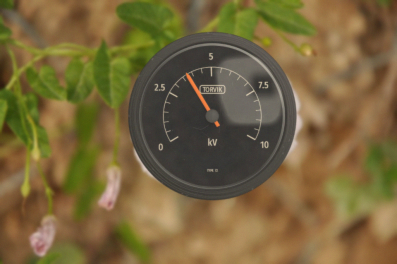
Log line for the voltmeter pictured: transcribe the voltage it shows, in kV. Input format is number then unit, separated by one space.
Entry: 3.75 kV
